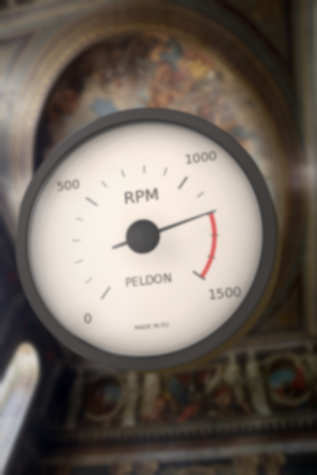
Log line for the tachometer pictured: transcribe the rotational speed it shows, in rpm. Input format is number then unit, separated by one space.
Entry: 1200 rpm
